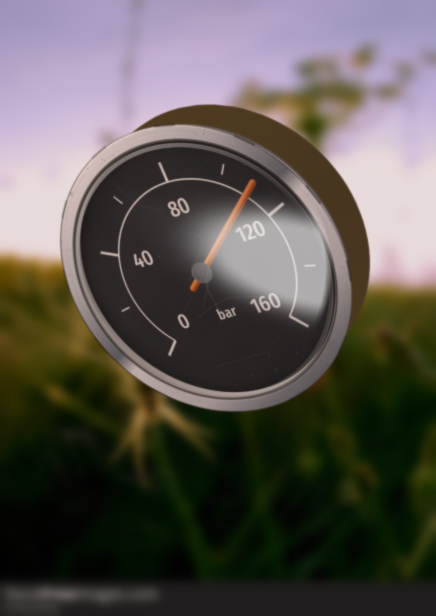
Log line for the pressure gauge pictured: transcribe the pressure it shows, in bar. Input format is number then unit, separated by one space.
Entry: 110 bar
